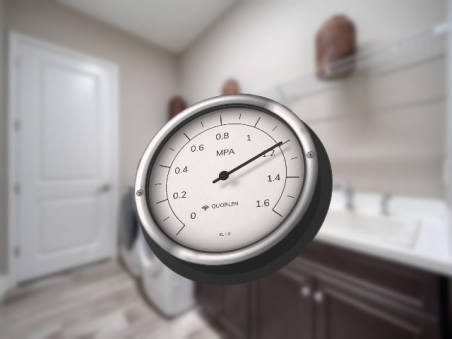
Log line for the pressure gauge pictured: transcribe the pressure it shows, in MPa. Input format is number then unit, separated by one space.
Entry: 1.2 MPa
